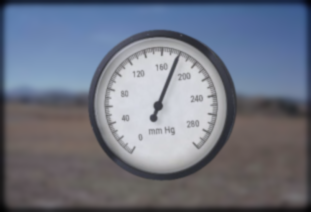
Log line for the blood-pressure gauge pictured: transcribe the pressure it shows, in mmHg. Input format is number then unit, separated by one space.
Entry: 180 mmHg
